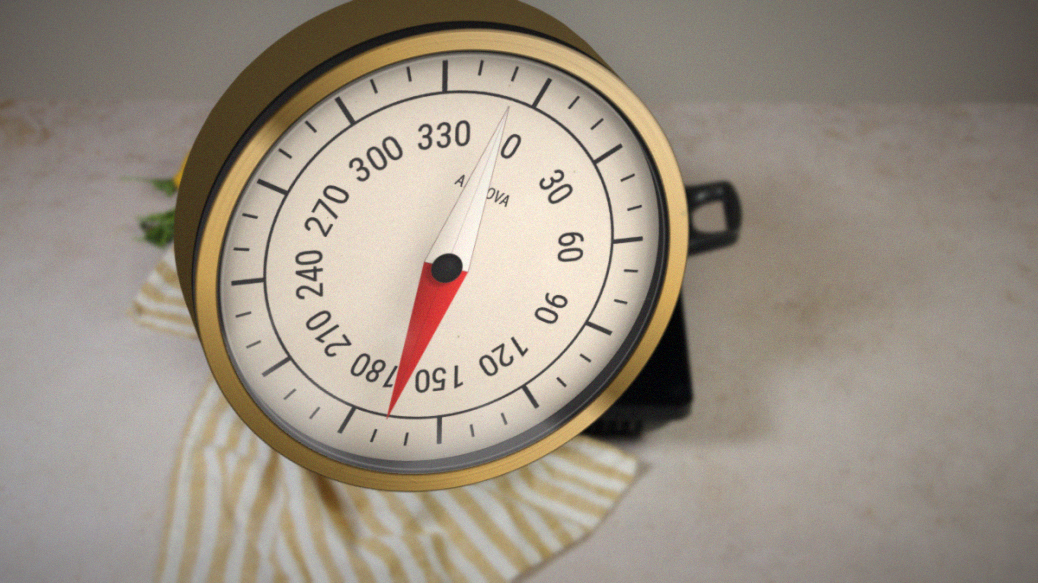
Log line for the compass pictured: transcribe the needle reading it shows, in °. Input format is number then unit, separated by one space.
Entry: 170 °
